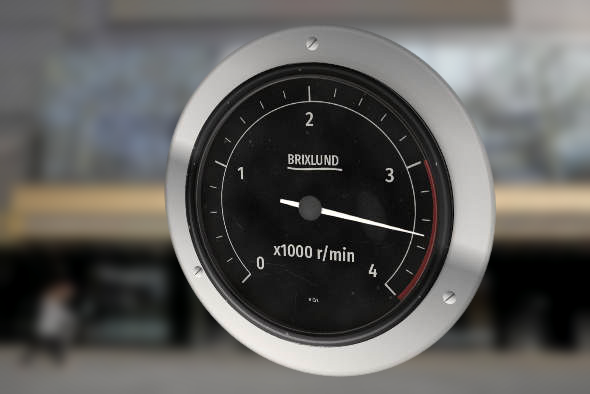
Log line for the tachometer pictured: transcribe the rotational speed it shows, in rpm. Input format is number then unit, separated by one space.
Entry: 3500 rpm
